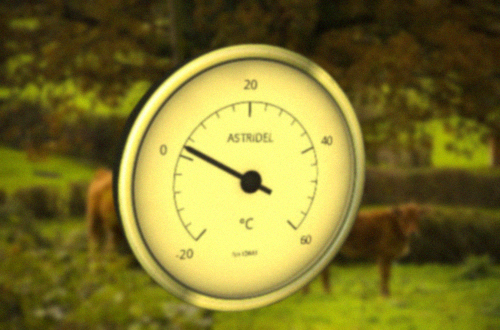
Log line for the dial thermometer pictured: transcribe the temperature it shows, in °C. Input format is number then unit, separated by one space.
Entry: 2 °C
